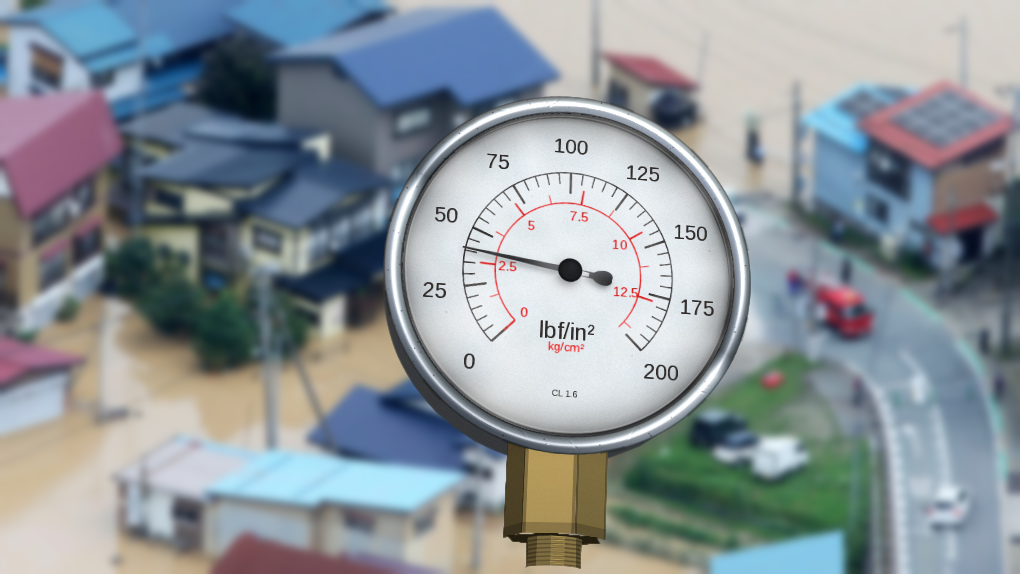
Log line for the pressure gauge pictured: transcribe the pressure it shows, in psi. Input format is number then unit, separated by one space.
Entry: 40 psi
